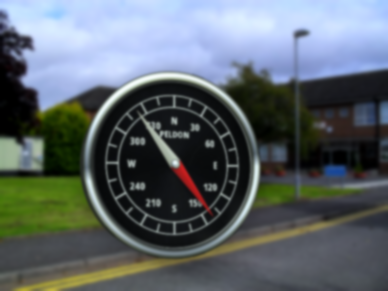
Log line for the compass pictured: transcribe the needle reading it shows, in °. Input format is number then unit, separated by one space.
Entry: 142.5 °
